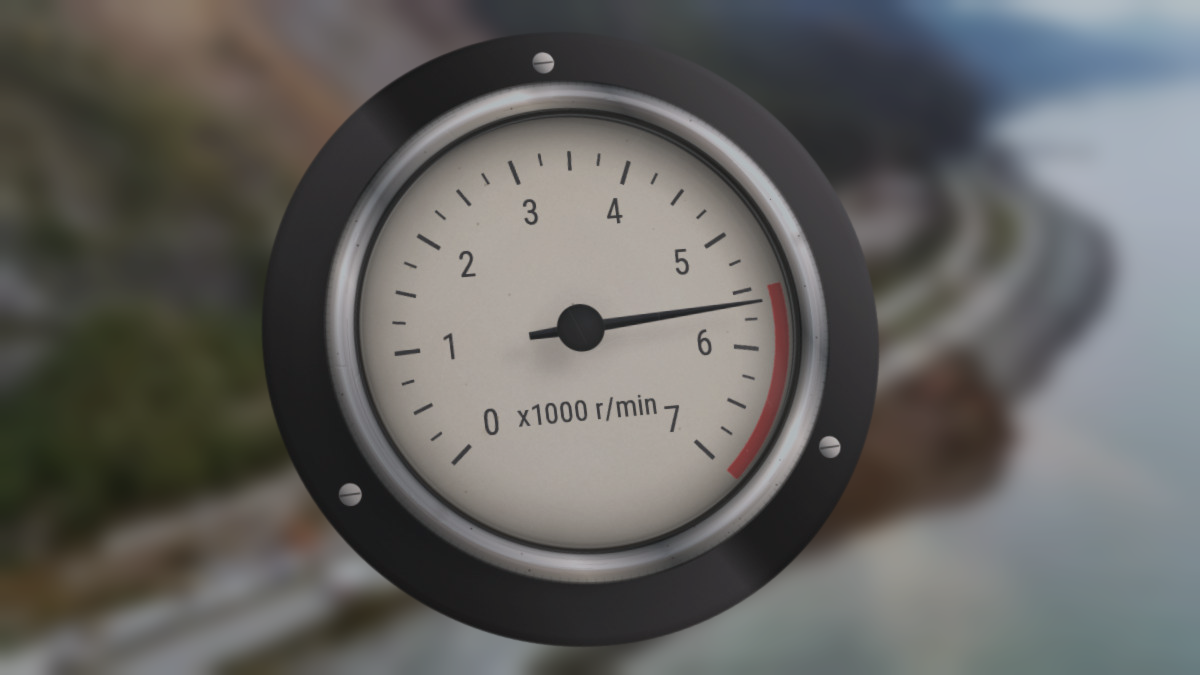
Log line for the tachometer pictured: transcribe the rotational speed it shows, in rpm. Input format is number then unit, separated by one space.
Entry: 5625 rpm
